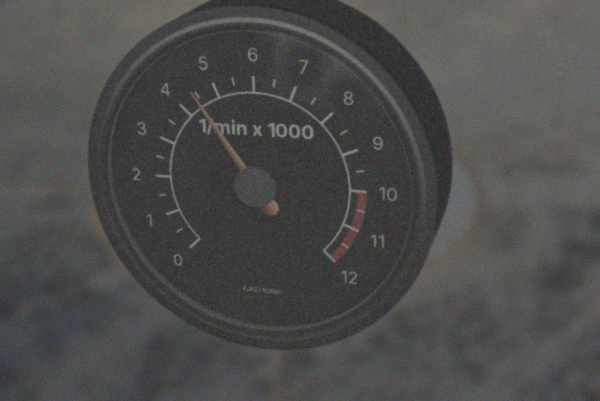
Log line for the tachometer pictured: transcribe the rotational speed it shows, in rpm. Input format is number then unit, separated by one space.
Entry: 4500 rpm
